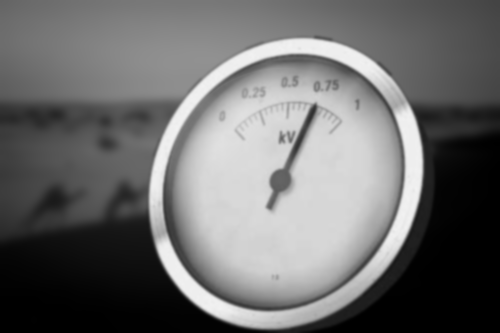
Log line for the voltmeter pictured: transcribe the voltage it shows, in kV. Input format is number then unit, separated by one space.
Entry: 0.75 kV
